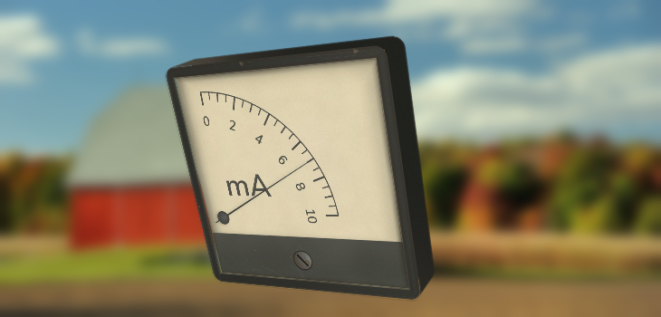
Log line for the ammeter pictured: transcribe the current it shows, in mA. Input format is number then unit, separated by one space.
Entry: 7 mA
